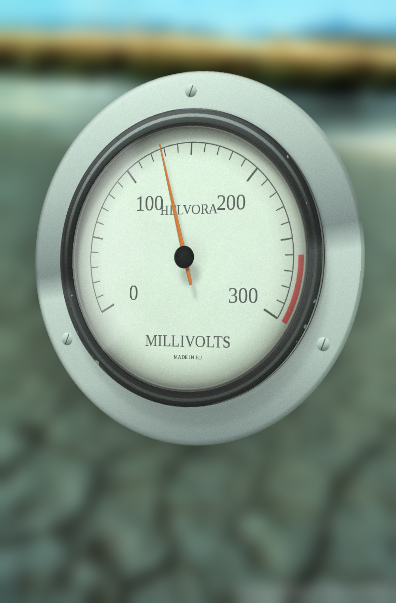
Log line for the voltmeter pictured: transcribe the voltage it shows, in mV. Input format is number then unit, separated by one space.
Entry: 130 mV
